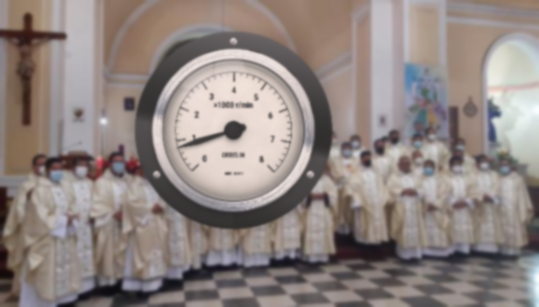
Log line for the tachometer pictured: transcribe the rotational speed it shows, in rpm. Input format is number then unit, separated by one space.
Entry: 800 rpm
